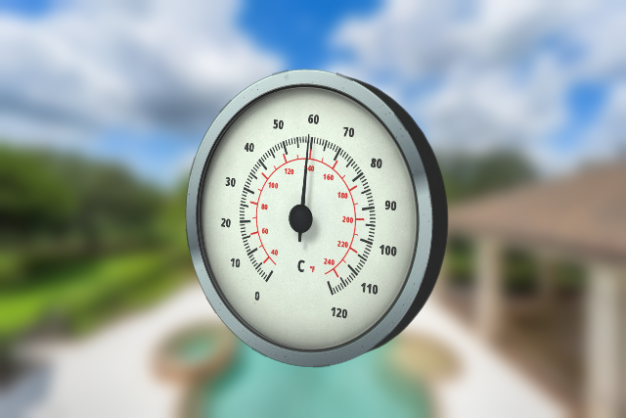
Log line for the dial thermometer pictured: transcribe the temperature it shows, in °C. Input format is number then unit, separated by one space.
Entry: 60 °C
